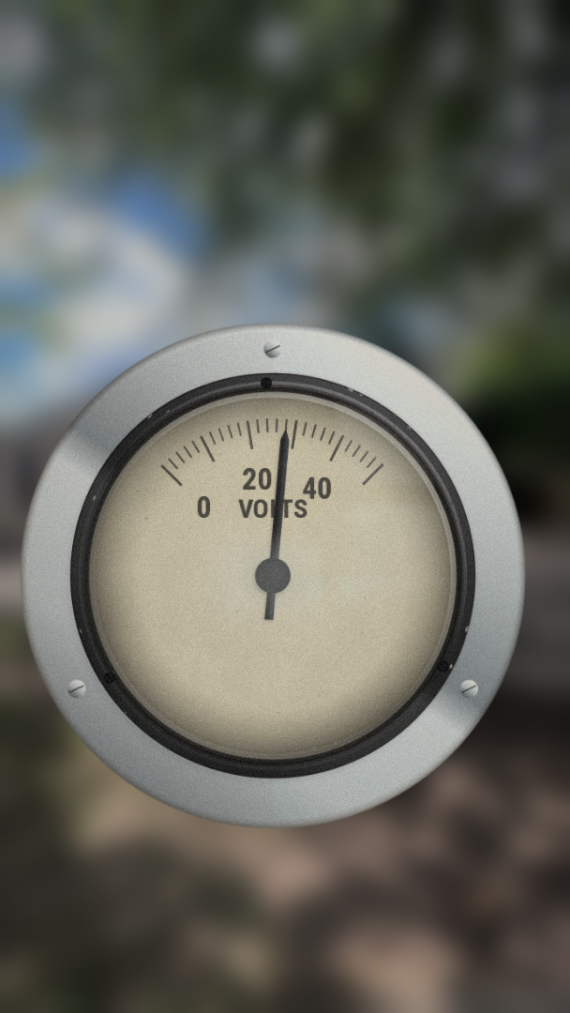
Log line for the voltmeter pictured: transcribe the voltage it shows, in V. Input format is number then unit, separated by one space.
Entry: 28 V
